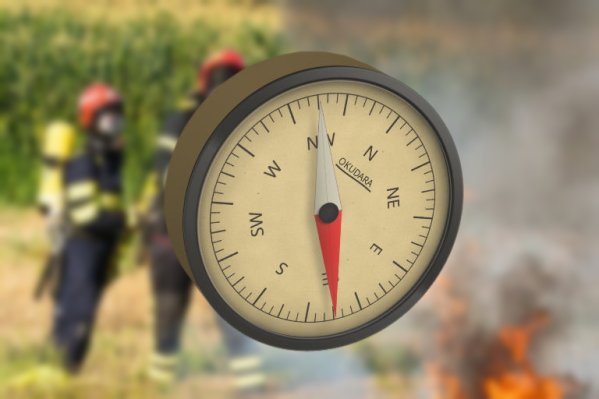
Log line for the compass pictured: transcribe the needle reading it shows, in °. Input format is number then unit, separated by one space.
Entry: 135 °
